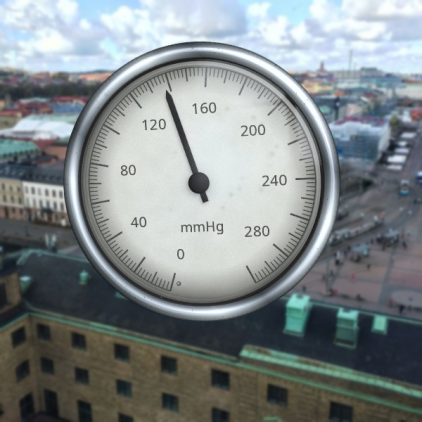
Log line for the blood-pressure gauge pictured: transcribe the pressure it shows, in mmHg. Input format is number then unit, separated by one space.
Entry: 138 mmHg
